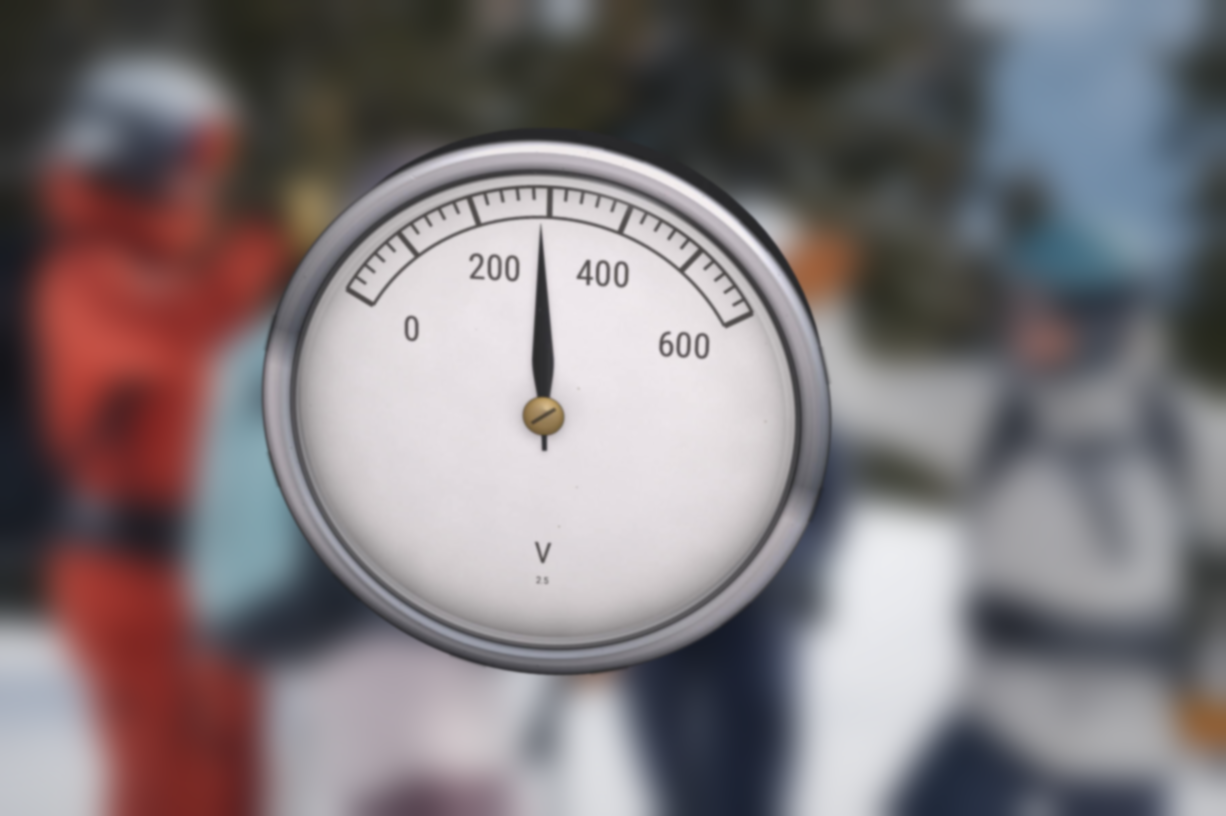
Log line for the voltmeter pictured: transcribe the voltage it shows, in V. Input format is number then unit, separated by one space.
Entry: 290 V
